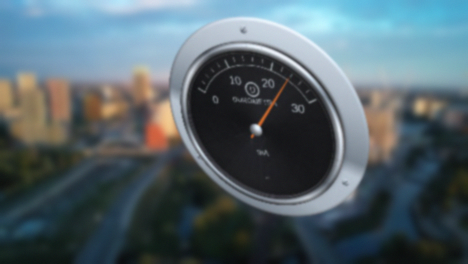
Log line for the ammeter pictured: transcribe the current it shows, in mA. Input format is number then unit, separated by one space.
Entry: 24 mA
